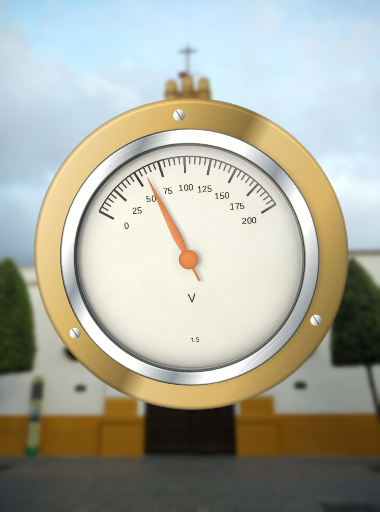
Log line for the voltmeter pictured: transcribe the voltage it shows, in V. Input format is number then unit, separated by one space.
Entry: 60 V
